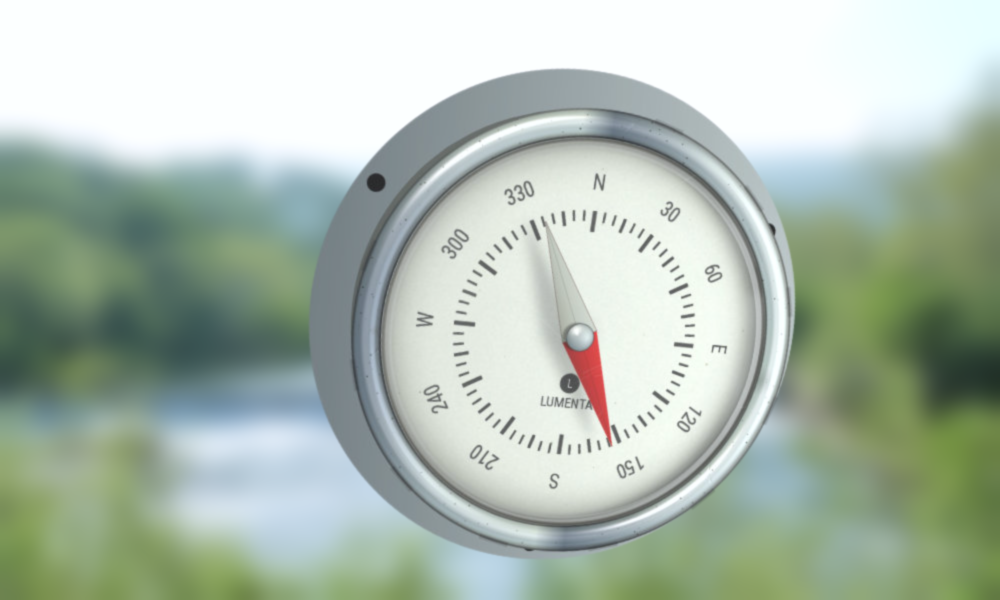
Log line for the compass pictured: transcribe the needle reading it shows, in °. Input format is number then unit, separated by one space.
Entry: 155 °
